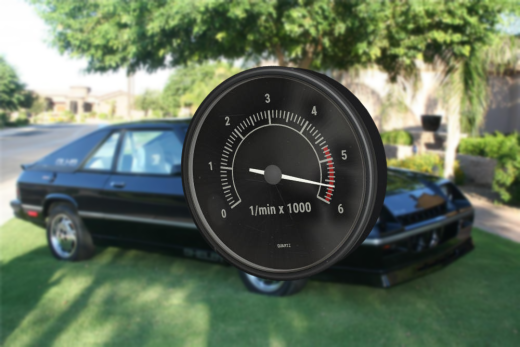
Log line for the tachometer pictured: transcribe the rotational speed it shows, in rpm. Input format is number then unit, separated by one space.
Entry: 5600 rpm
